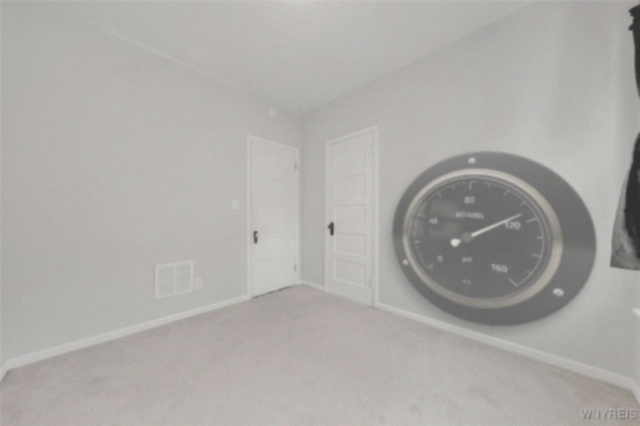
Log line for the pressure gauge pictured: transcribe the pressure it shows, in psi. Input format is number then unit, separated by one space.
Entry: 115 psi
